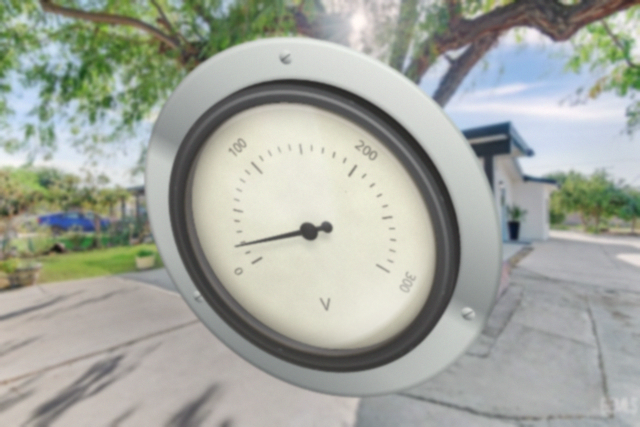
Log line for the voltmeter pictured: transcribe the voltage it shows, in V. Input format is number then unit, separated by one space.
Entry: 20 V
